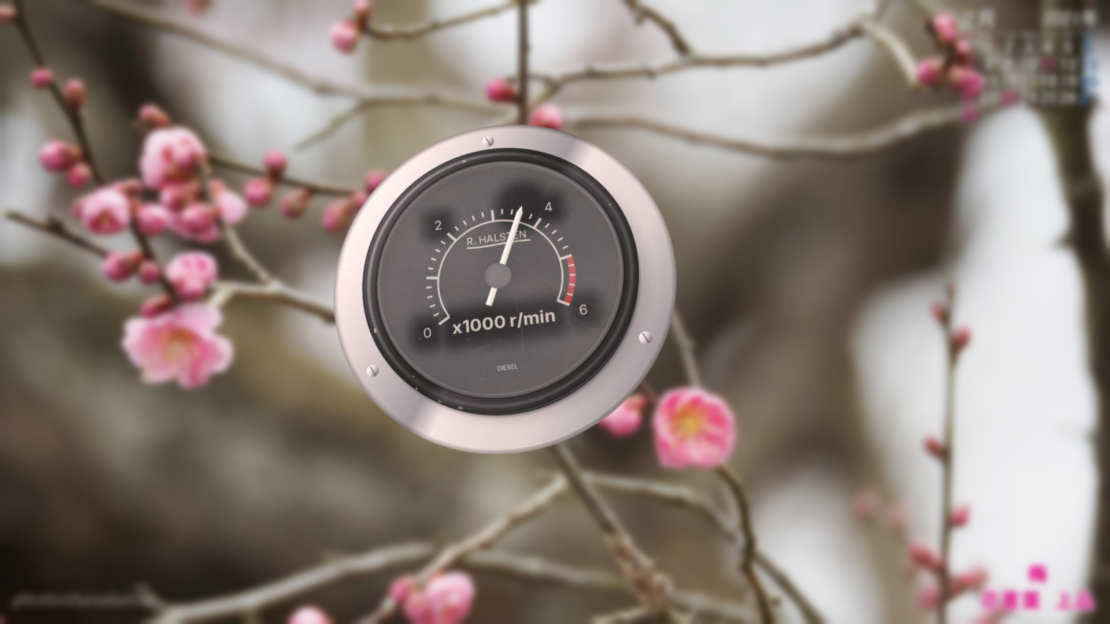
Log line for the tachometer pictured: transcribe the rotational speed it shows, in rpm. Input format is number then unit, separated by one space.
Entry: 3600 rpm
